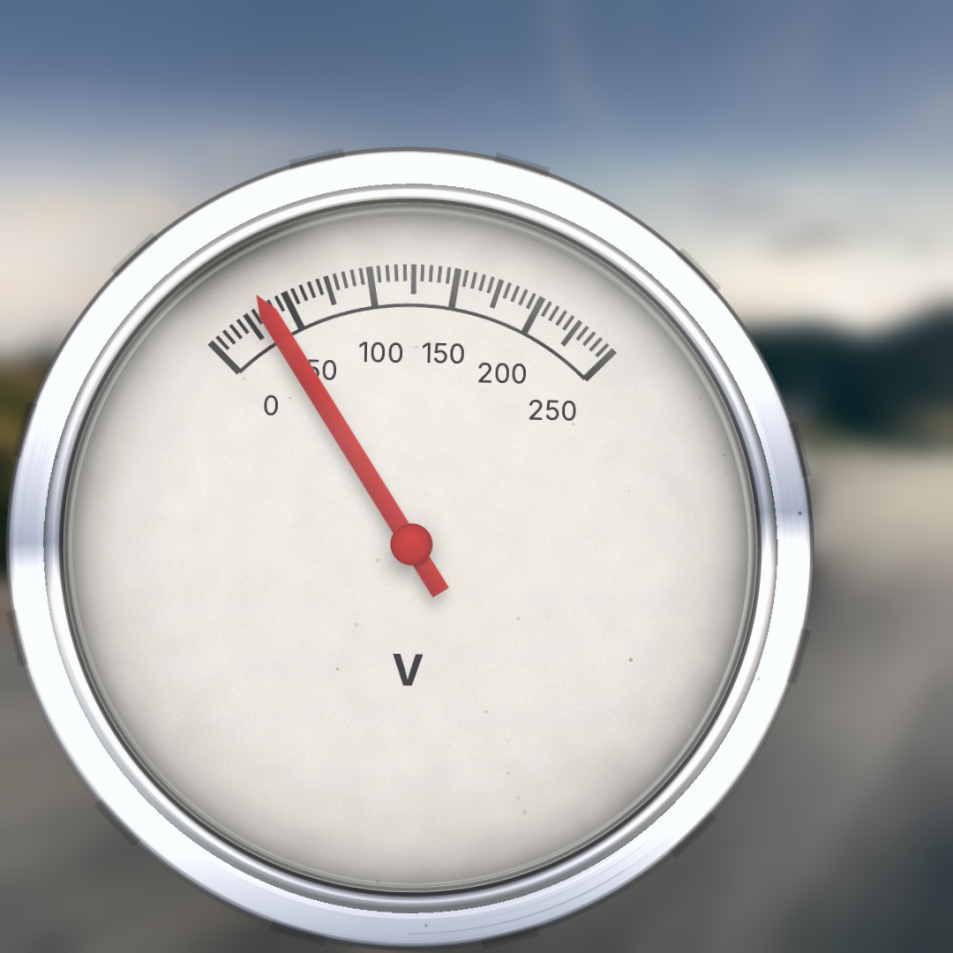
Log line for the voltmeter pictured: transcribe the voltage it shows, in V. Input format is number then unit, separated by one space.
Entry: 35 V
